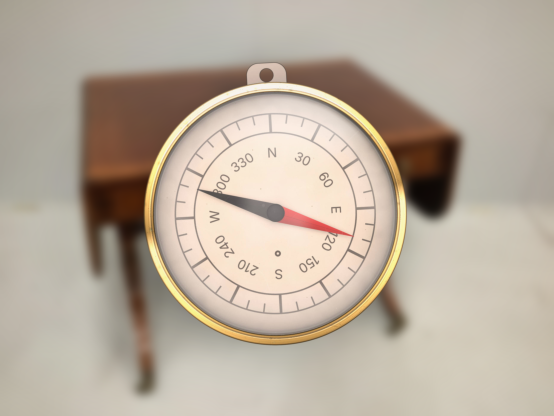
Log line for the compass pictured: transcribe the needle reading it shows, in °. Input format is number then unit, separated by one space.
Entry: 110 °
